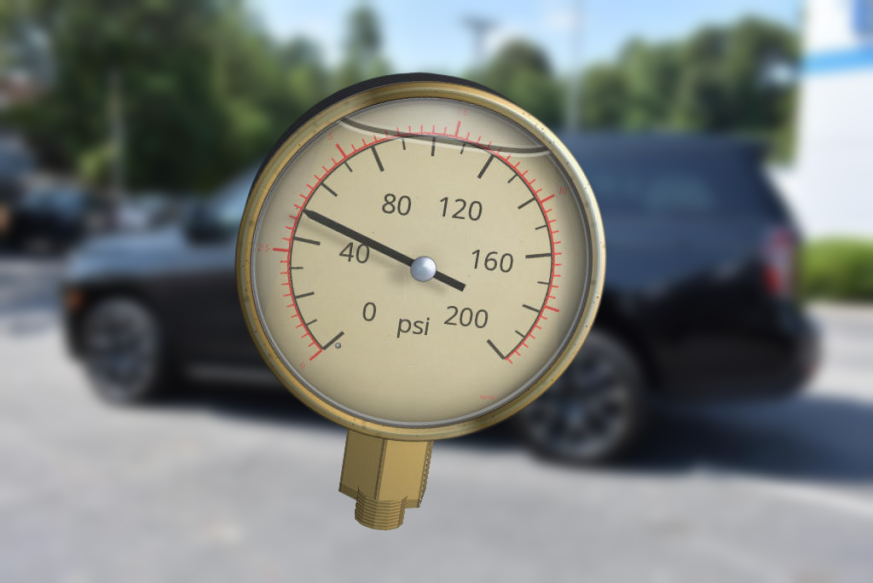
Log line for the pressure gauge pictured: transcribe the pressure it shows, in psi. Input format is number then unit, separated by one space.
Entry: 50 psi
